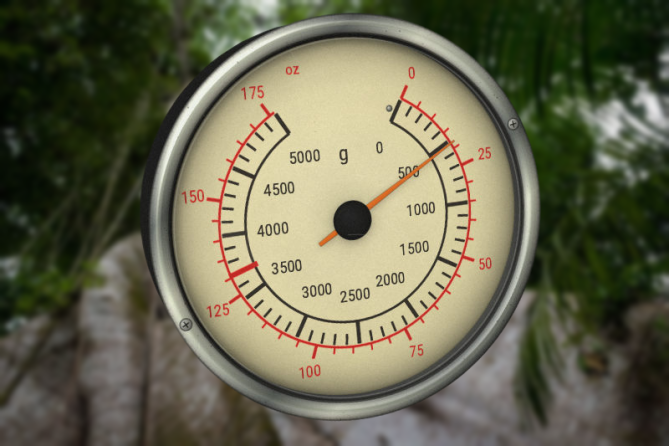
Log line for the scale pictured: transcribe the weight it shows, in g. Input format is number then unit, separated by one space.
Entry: 500 g
